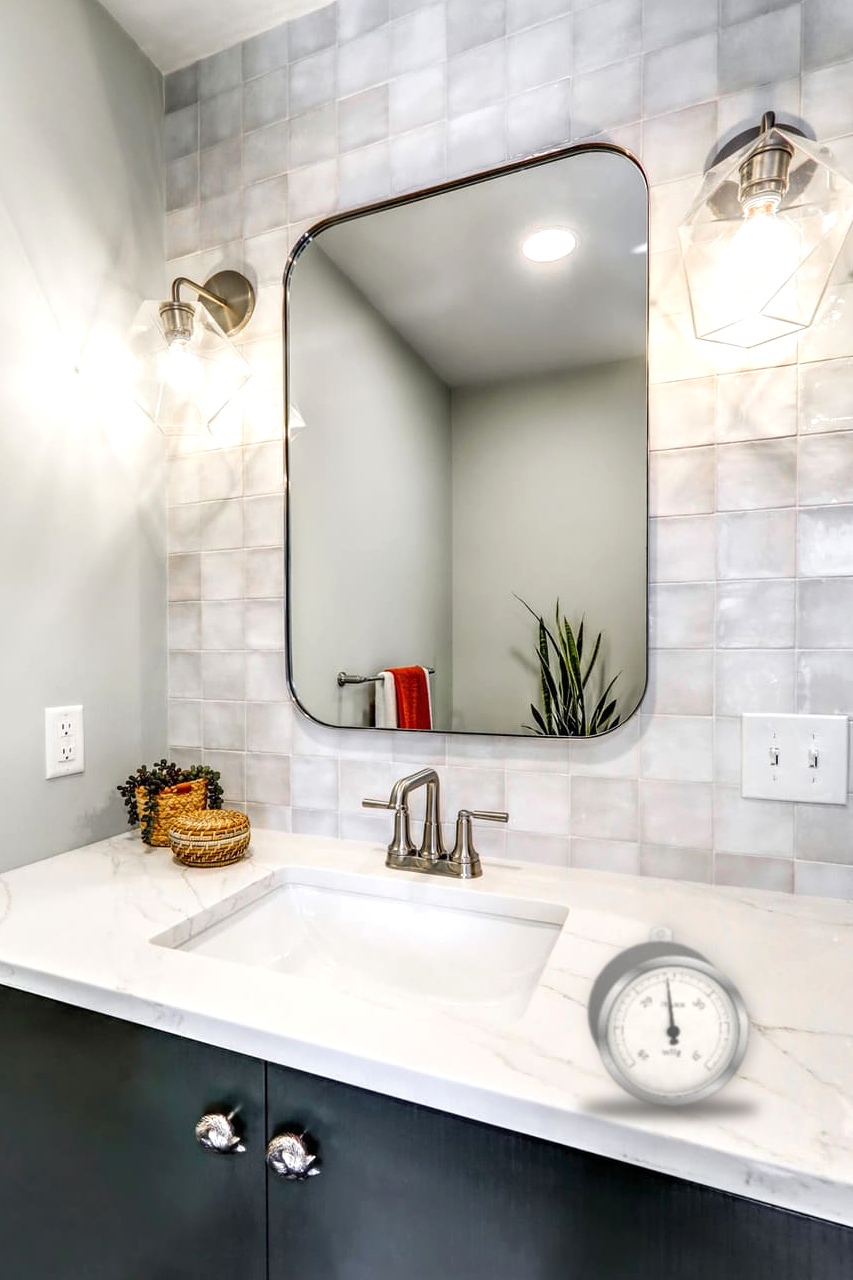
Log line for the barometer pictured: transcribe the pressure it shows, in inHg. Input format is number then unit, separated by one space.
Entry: 29.4 inHg
